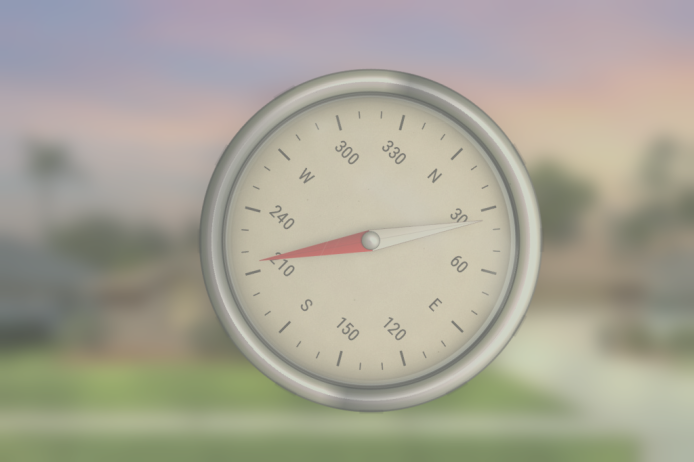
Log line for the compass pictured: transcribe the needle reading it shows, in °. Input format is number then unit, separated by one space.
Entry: 215 °
